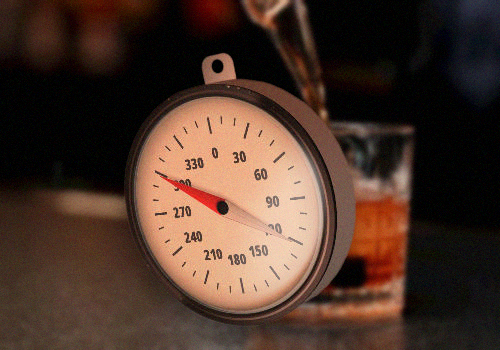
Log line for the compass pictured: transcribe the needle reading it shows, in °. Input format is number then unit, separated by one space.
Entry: 300 °
